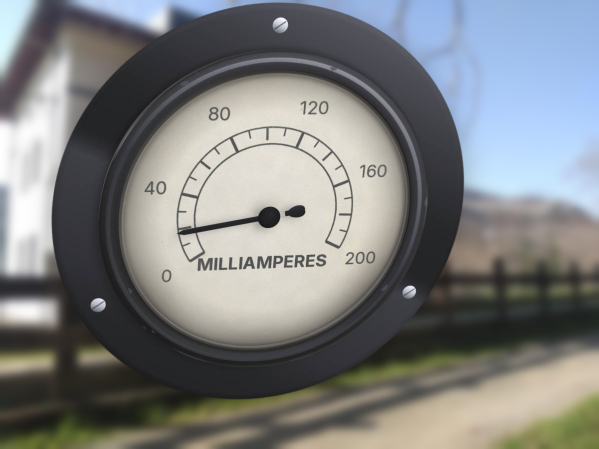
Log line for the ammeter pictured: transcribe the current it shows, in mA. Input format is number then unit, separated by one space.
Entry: 20 mA
